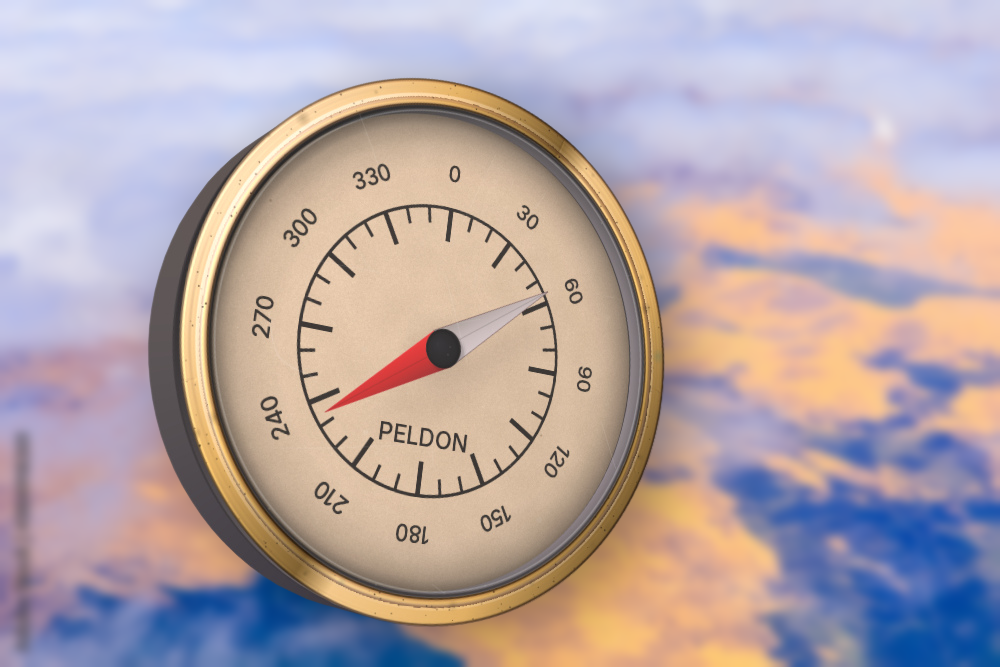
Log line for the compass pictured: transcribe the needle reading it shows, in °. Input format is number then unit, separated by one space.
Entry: 235 °
